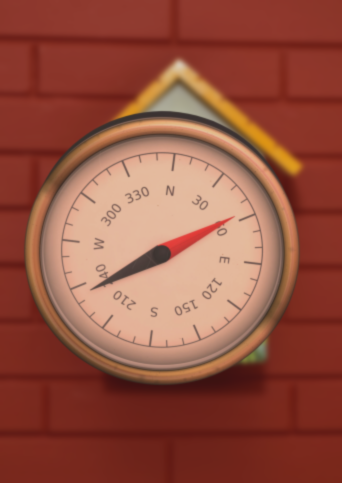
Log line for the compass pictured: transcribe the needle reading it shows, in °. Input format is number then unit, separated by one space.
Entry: 55 °
